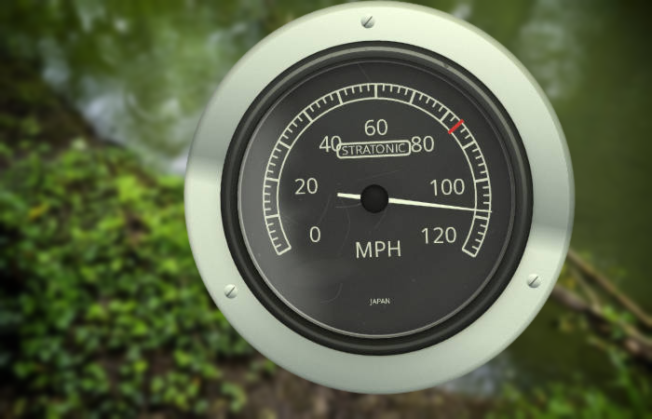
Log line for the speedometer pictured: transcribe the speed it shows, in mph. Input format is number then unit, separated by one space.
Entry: 108 mph
